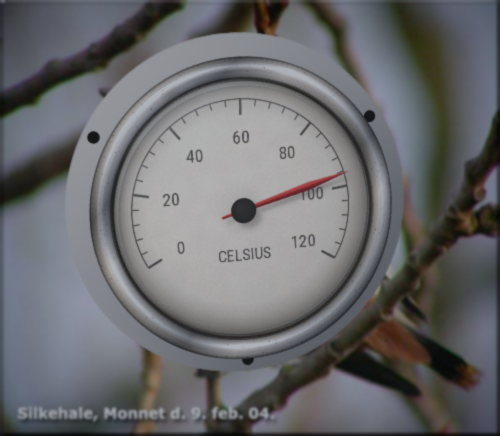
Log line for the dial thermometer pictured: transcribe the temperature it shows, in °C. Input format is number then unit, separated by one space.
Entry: 96 °C
